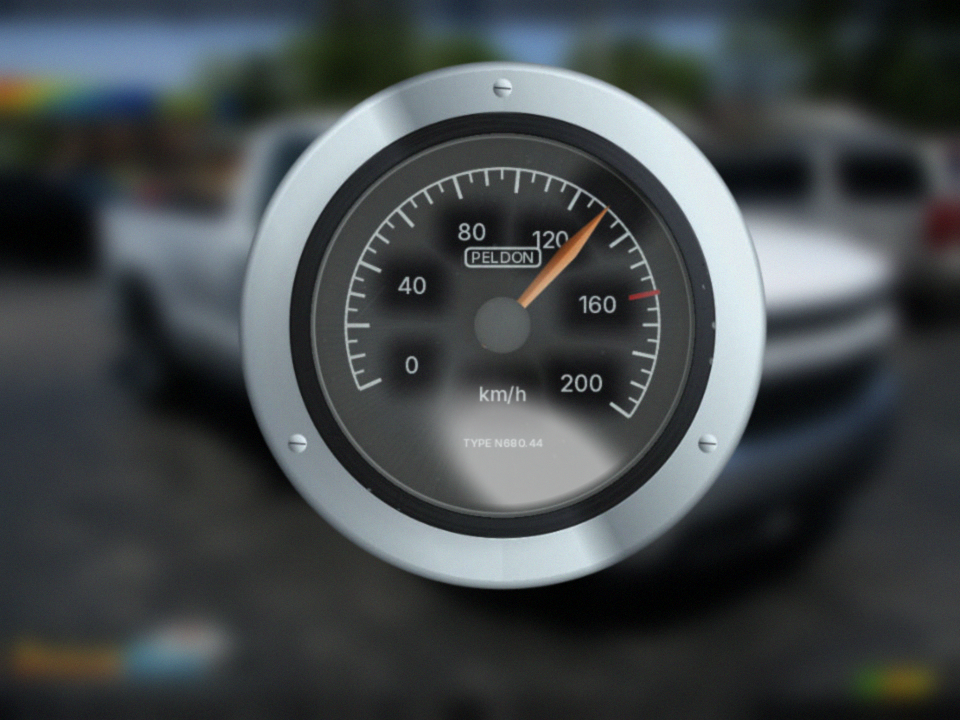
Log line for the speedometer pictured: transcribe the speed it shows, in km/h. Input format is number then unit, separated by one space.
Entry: 130 km/h
